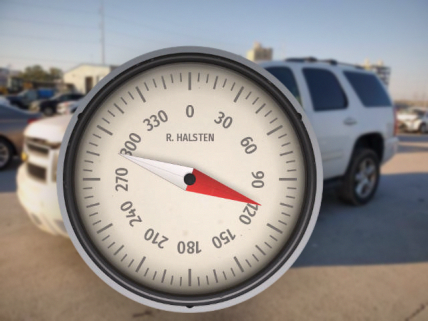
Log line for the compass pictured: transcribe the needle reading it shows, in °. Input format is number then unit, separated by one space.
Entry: 110 °
